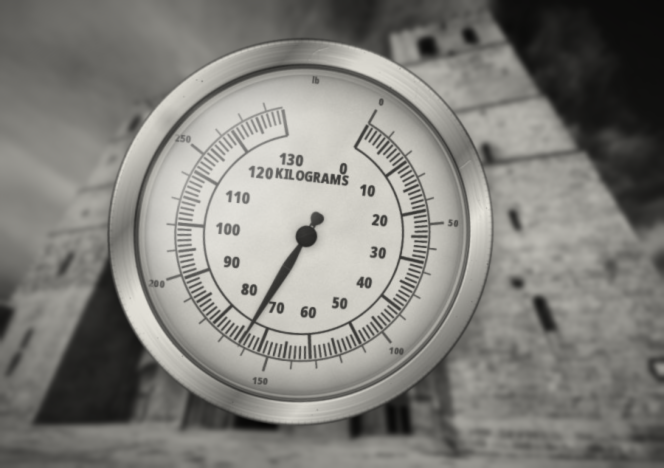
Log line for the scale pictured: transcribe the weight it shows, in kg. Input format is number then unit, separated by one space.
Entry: 74 kg
